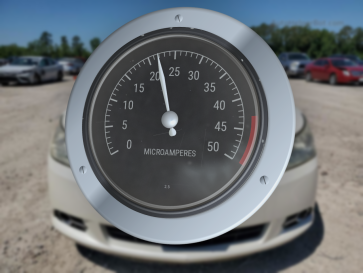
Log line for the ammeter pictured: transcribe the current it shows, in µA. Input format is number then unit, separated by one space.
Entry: 22 µA
